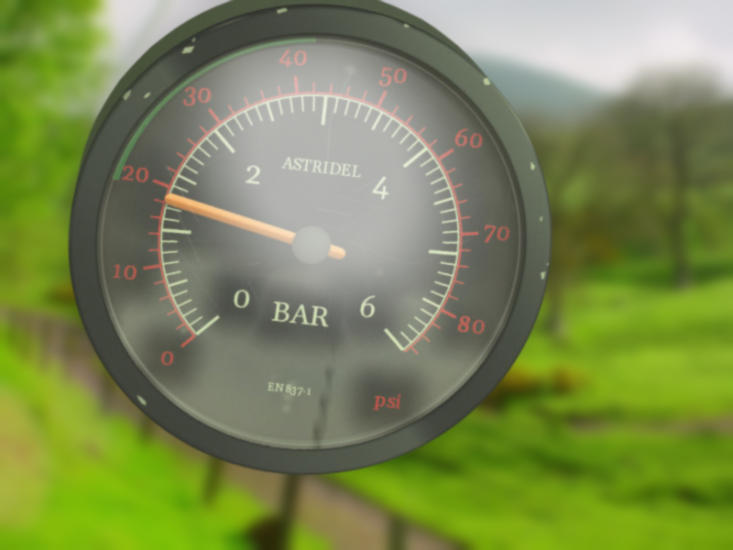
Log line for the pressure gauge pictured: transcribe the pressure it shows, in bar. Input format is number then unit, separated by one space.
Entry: 1.3 bar
